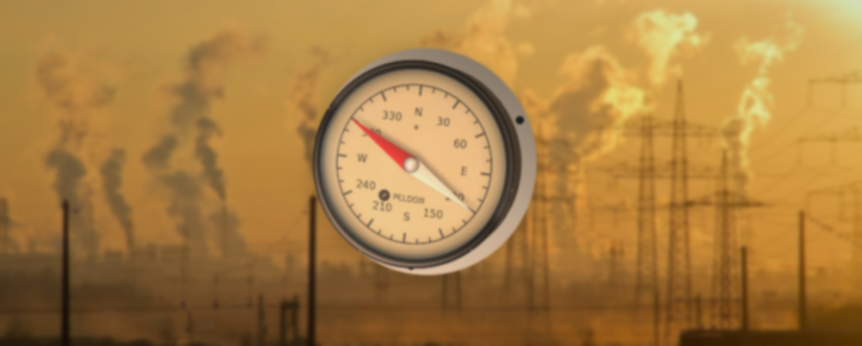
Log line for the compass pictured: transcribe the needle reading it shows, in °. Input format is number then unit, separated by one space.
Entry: 300 °
